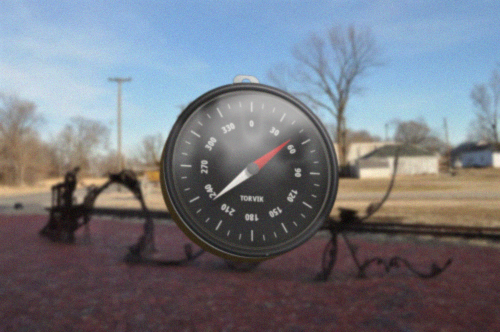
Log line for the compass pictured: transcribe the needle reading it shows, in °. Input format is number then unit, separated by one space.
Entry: 50 °
